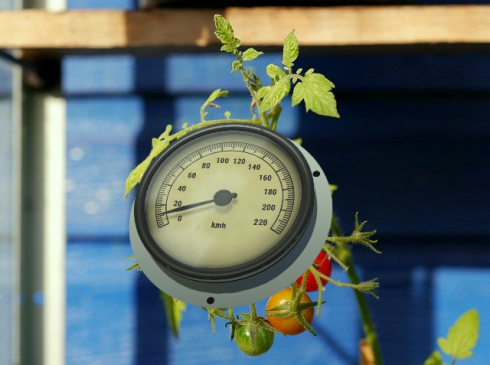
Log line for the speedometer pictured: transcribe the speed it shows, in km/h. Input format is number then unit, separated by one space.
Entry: 10 km/h
